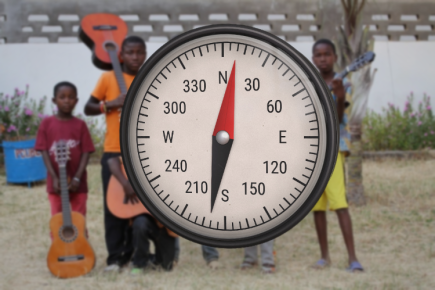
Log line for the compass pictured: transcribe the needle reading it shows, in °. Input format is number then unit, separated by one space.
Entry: 10 °
